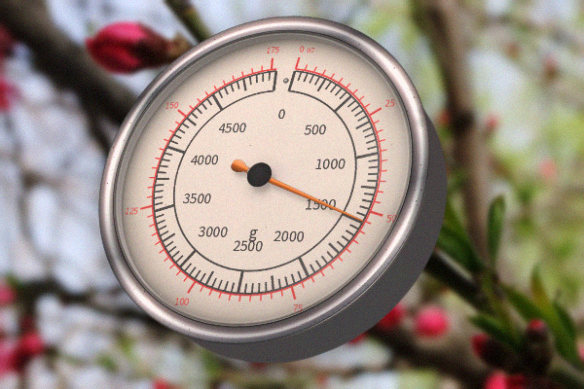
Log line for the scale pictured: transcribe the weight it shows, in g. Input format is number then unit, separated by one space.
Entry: 1500 g
